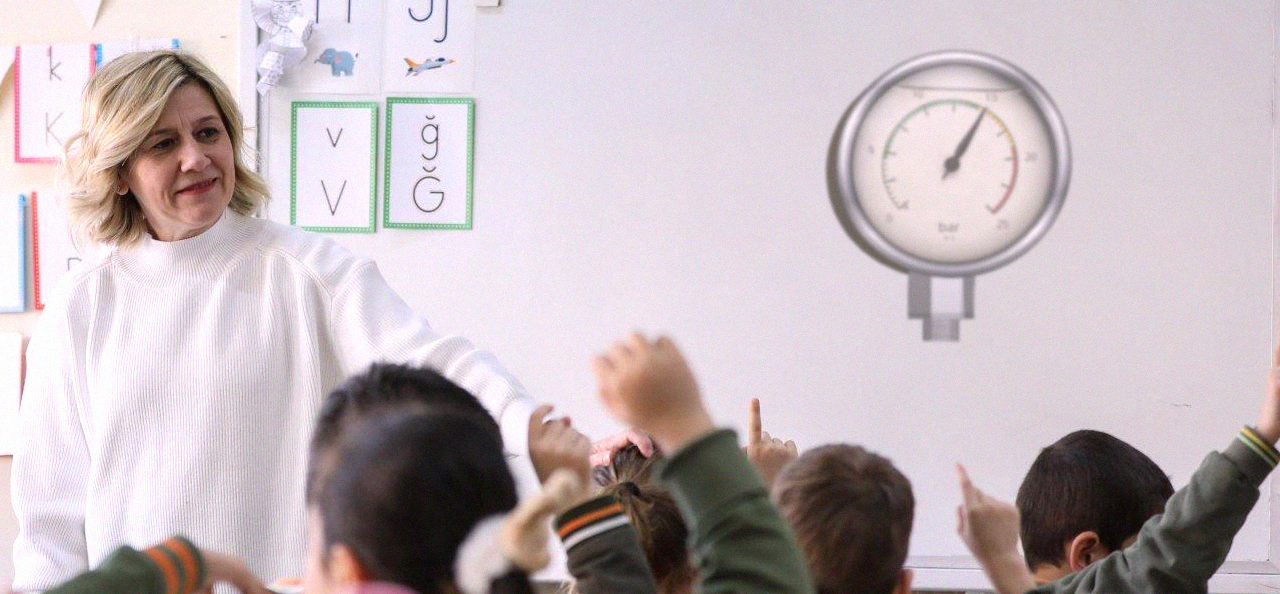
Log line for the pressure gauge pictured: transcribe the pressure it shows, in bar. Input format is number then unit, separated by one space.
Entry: 15 bar
